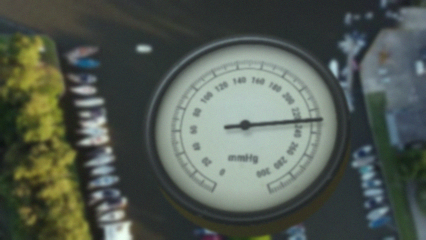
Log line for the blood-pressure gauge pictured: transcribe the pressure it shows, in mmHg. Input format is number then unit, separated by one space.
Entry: 230 mmHg
